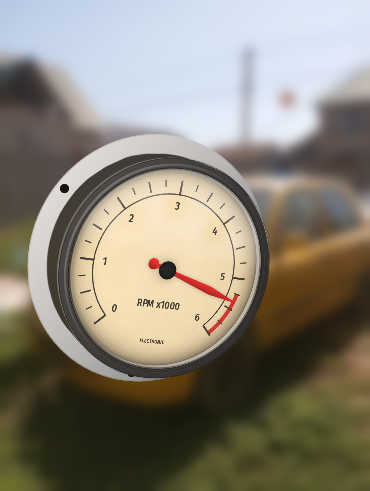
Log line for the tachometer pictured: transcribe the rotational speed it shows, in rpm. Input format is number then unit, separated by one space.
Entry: 5375 rpm
